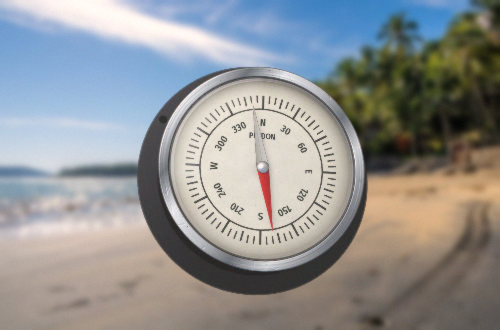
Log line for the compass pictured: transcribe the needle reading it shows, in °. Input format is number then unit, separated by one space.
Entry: 170 °
